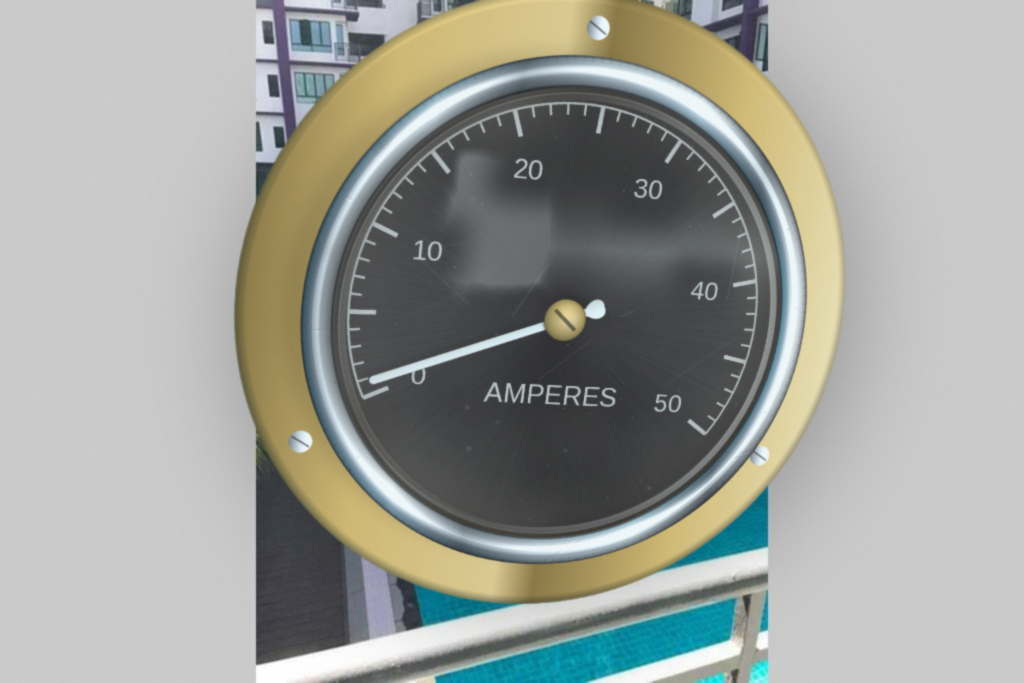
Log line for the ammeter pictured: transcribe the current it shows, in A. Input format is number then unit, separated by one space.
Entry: 1 A
